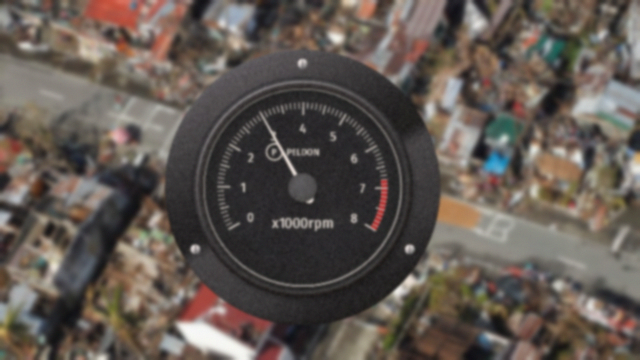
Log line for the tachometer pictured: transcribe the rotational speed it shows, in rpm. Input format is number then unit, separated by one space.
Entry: 3000 rpm
